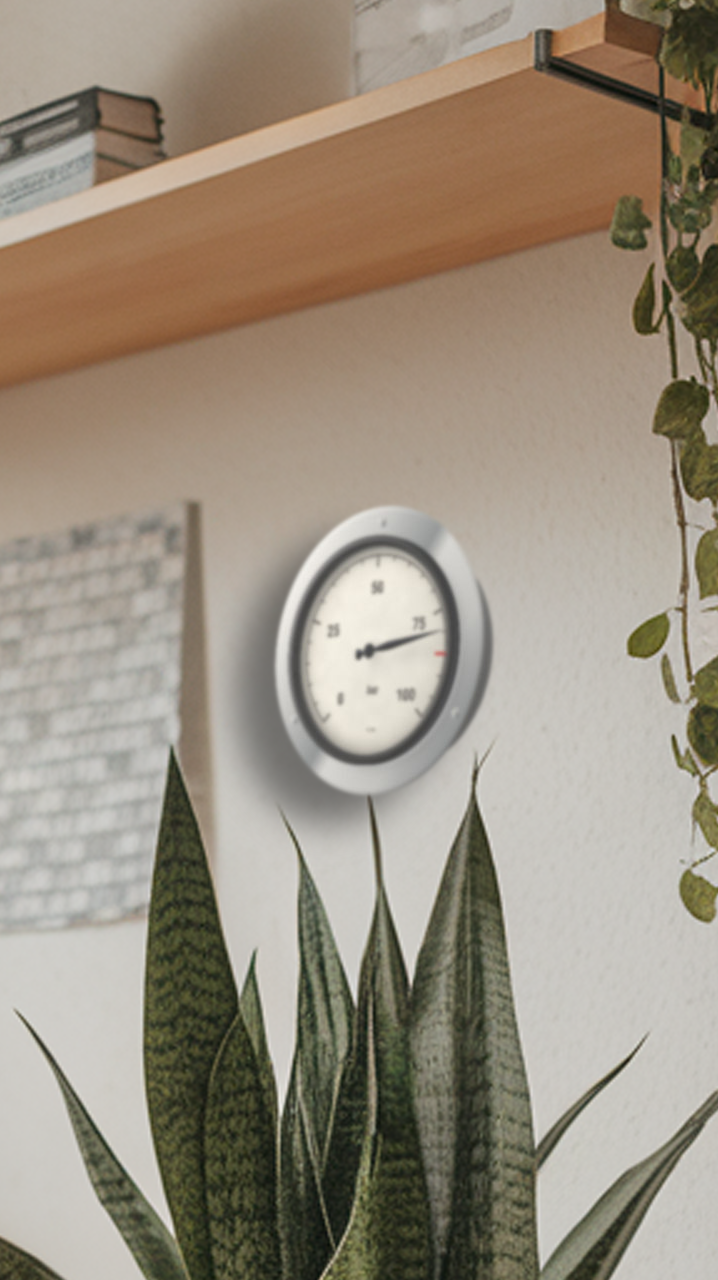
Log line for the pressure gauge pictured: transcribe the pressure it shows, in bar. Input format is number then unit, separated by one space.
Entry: 80 bar
